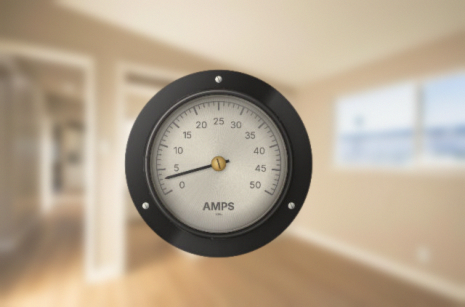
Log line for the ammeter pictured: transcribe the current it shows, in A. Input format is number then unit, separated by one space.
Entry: 3 A
